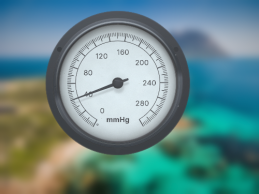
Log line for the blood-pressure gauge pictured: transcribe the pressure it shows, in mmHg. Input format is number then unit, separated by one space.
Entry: 40 mmHg
